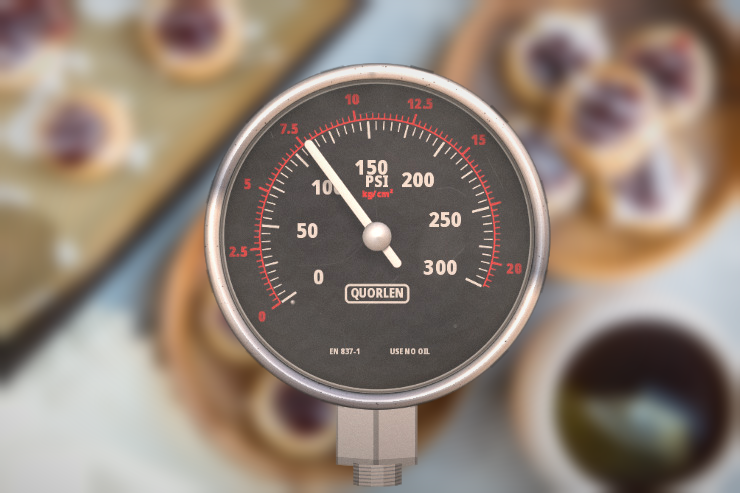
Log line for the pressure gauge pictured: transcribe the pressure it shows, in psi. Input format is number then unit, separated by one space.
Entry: 110 psi
